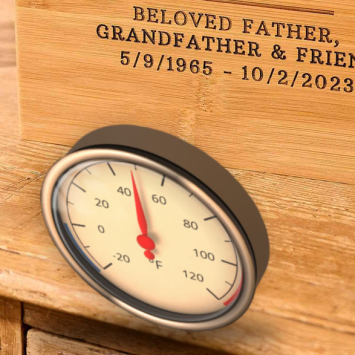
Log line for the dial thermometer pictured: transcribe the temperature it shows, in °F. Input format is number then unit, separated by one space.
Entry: 50 °F
